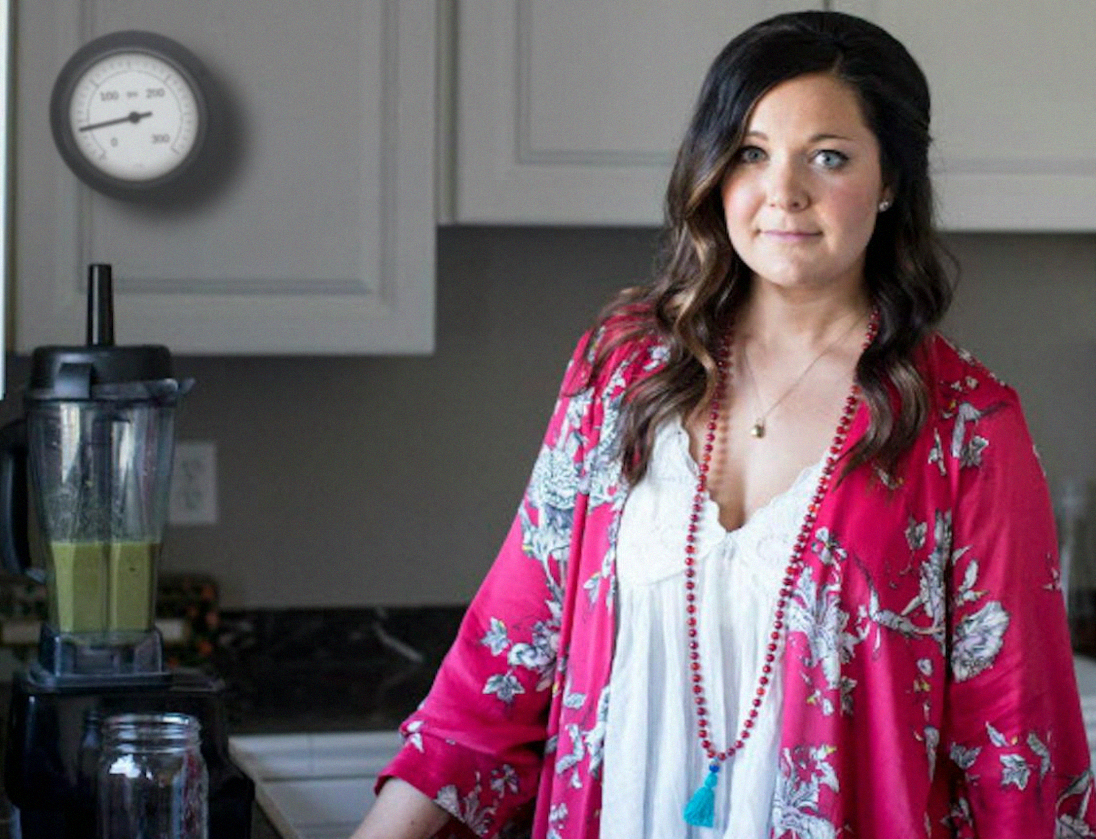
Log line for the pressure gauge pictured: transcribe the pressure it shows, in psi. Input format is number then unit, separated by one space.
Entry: 40 psi
